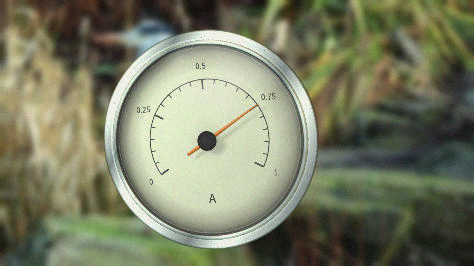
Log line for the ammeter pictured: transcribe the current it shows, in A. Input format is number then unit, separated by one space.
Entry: 0.75 A
